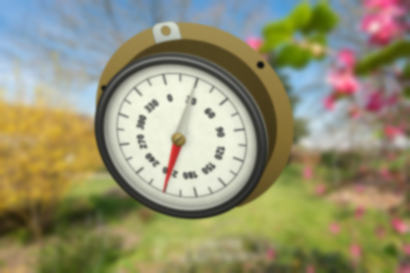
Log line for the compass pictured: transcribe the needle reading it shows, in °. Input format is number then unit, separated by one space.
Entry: 210 °
